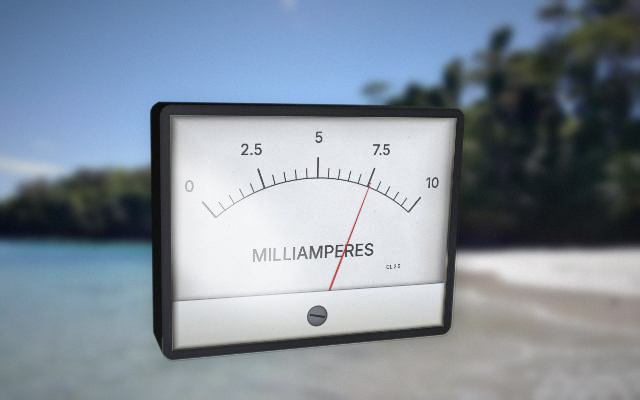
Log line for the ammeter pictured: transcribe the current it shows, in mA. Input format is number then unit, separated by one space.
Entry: 7.5 mA
